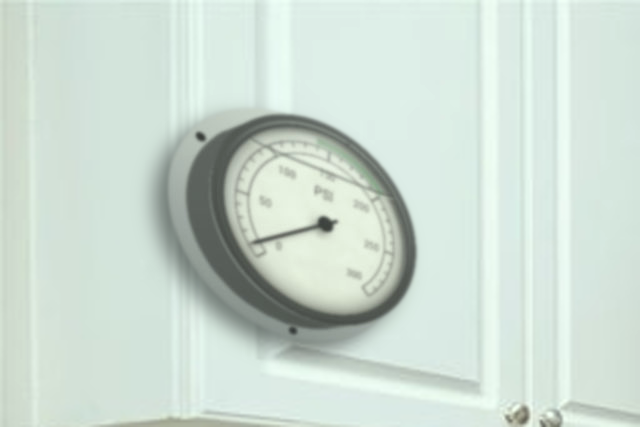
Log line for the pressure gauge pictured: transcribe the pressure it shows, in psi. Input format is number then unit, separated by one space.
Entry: 10 psi
